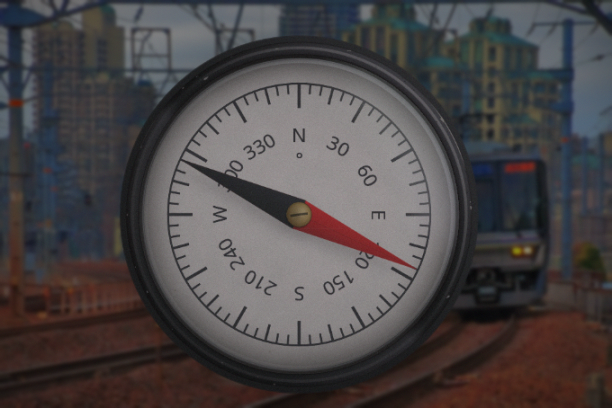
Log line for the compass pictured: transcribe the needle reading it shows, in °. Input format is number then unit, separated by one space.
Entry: 115 °
